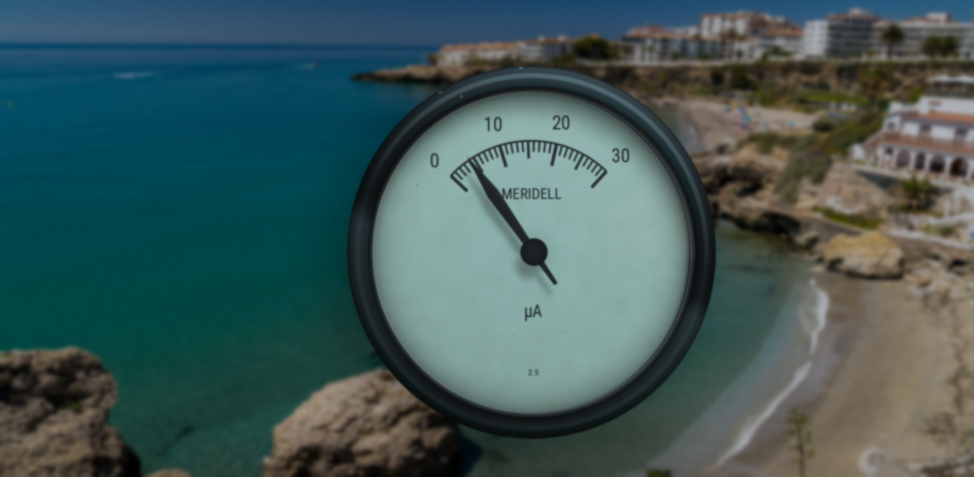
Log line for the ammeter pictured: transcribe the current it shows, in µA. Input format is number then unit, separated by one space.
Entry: 4 µA
